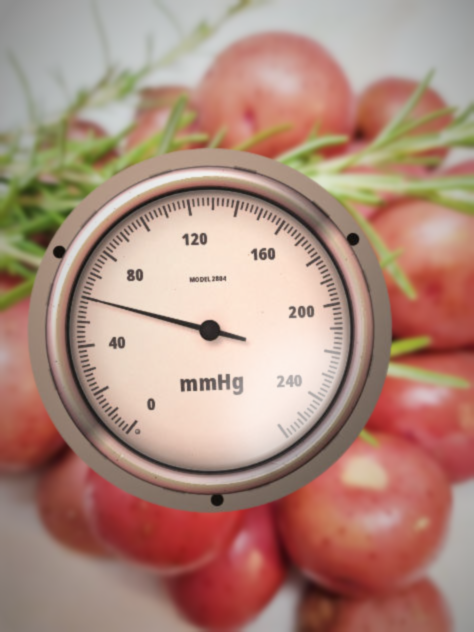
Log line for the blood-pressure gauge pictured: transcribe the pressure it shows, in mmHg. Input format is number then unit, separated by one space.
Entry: 60 mmHg
